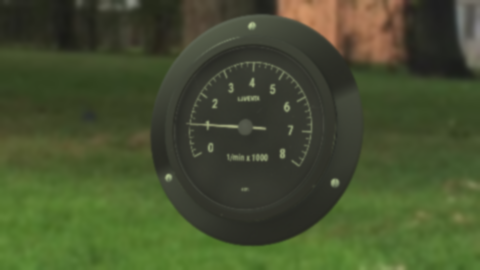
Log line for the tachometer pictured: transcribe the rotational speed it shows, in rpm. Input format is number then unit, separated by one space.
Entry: 1000 rpm
